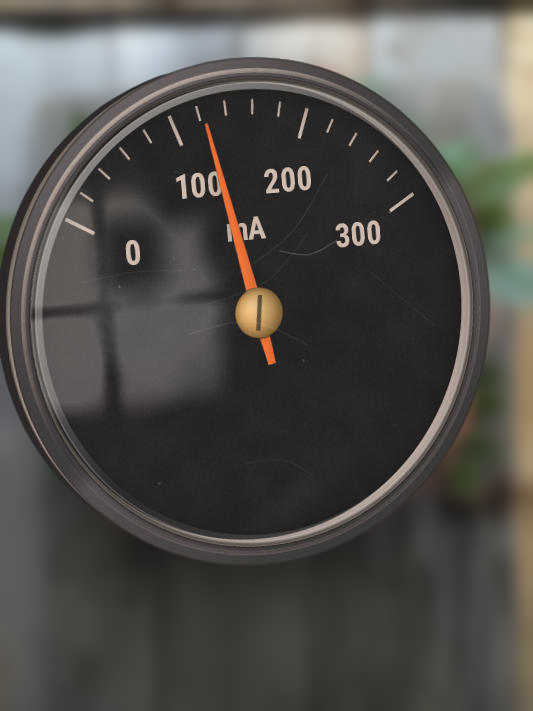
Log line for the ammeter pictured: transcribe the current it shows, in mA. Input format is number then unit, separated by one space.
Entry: 120 mA
